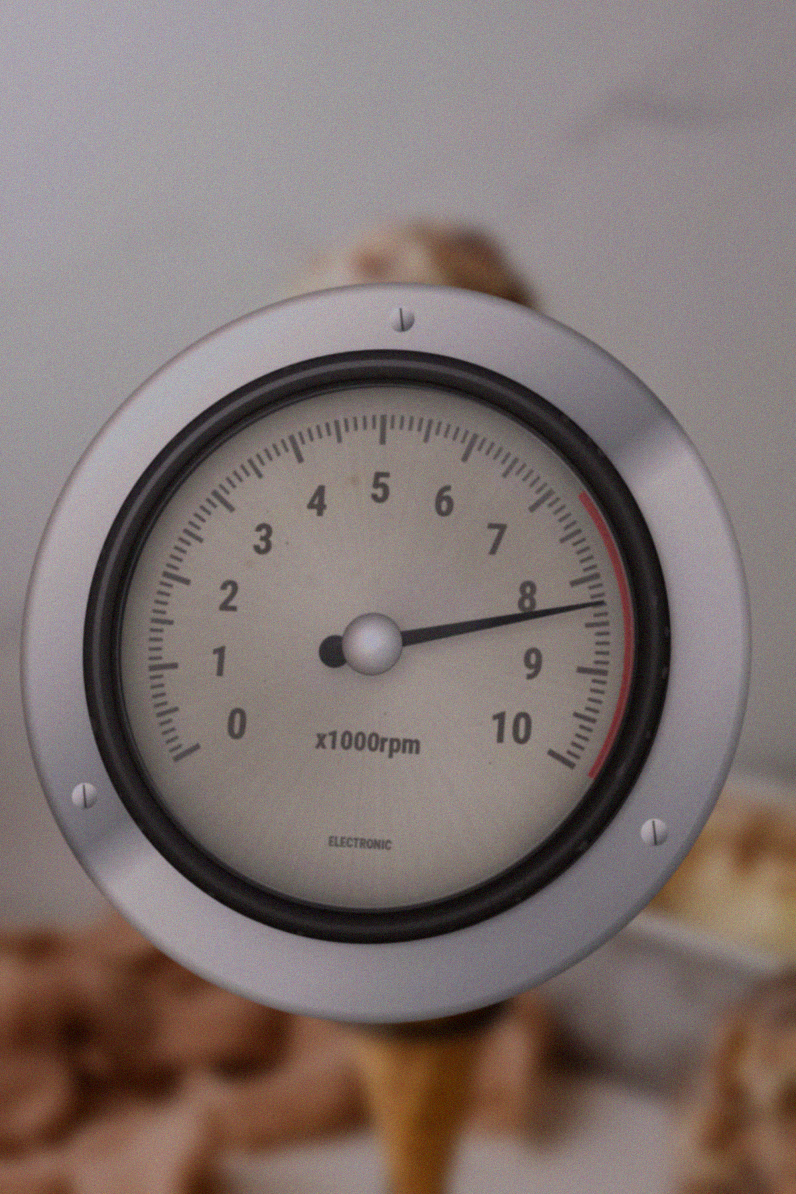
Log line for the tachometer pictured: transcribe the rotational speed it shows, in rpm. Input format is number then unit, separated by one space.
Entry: 8300 rpm
